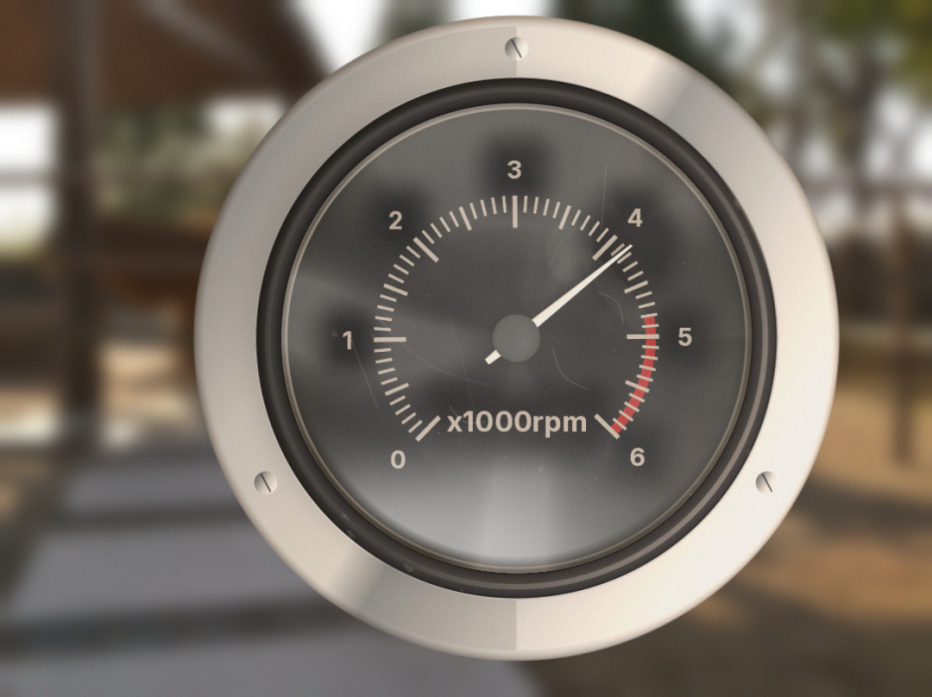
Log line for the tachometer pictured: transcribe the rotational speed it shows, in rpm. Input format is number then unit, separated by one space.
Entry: 4150 rpm
